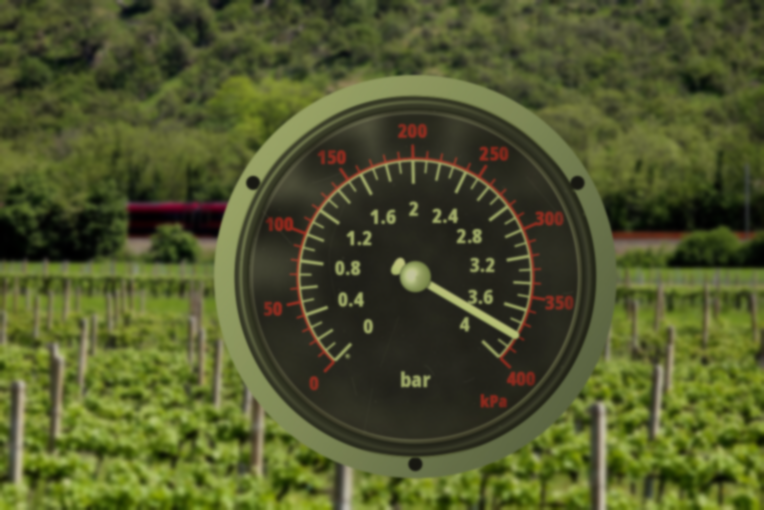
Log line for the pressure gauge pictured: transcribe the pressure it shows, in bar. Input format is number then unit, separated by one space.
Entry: 3.8 bar
